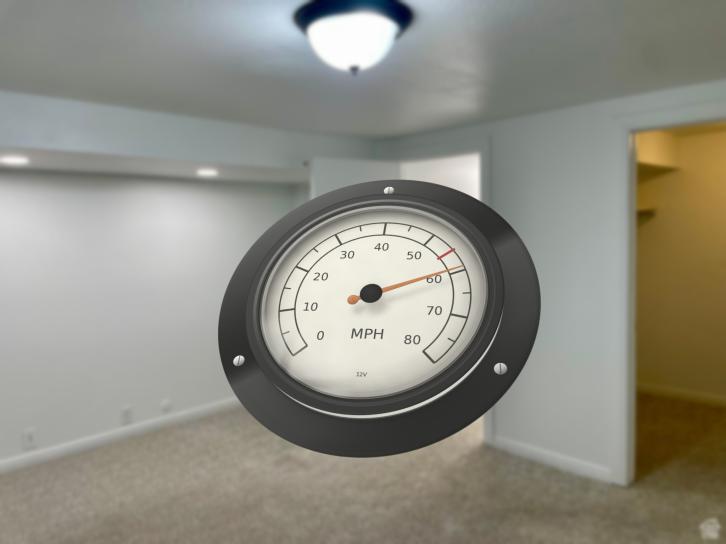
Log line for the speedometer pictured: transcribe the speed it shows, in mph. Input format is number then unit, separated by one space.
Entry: 60 mph
